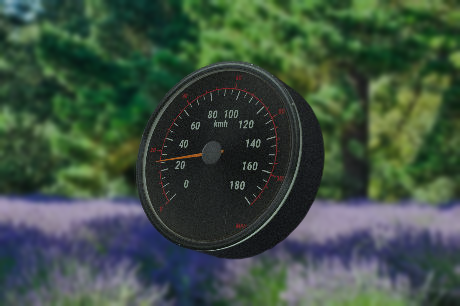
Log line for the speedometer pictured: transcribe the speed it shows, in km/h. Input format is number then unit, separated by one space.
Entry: 25 km/h
